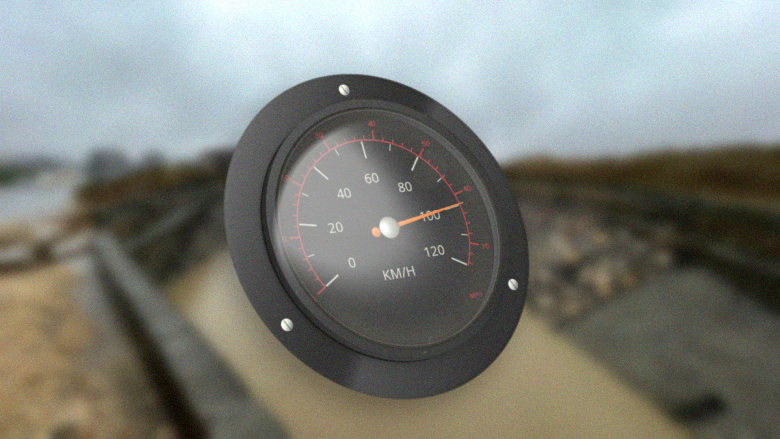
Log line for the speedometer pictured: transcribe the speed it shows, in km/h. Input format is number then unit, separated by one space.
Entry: 100 km/h
